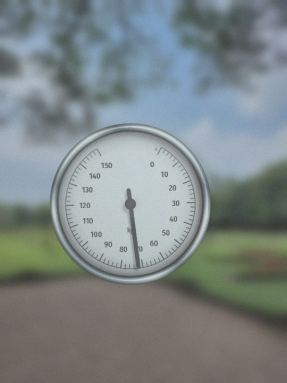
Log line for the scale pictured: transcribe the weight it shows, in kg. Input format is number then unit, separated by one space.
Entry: 72 kg
